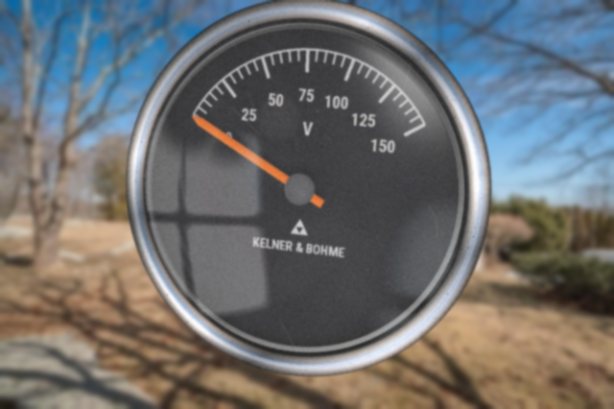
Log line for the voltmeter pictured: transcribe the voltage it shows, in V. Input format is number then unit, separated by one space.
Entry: 0 V
